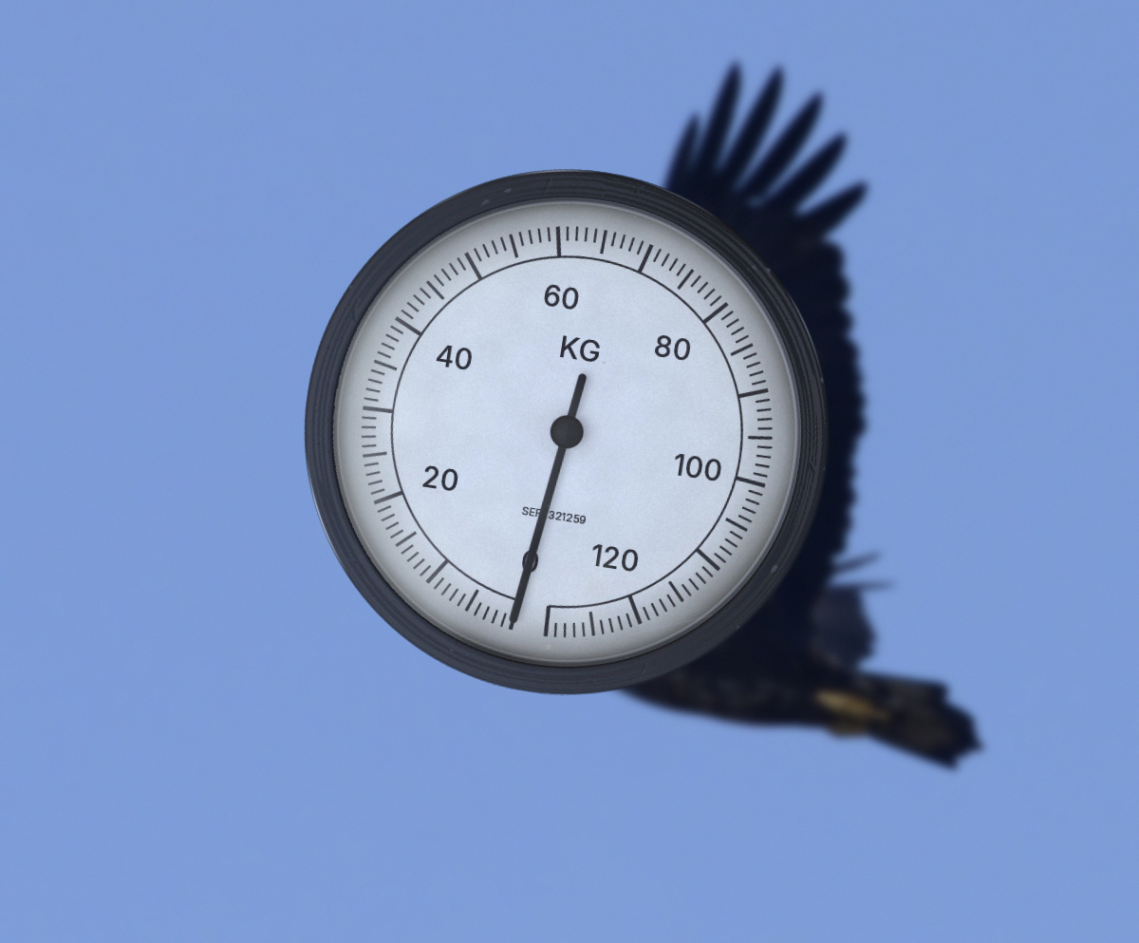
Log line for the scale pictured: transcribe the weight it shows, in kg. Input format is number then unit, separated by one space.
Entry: 0 kg
